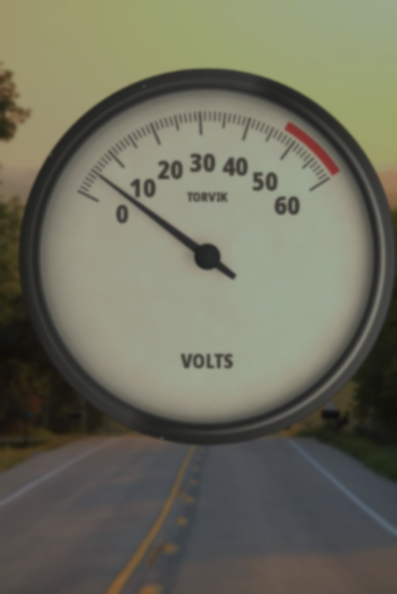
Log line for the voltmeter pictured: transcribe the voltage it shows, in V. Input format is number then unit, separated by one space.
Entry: 5 V
